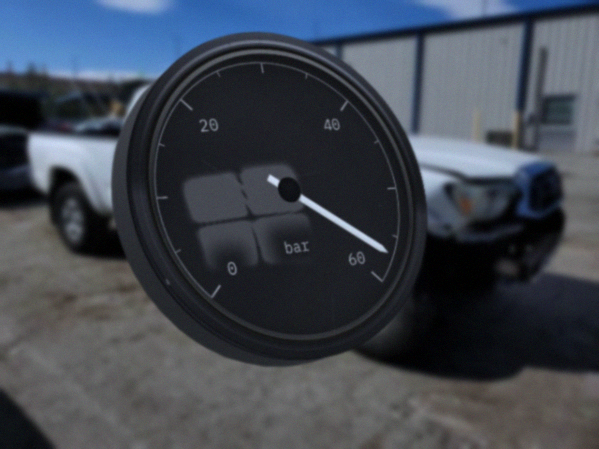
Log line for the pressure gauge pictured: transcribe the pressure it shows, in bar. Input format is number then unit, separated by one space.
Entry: 57.5 bar
